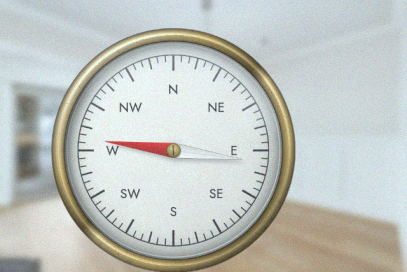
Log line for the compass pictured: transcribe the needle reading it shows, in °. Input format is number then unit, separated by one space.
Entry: 277.5 °
